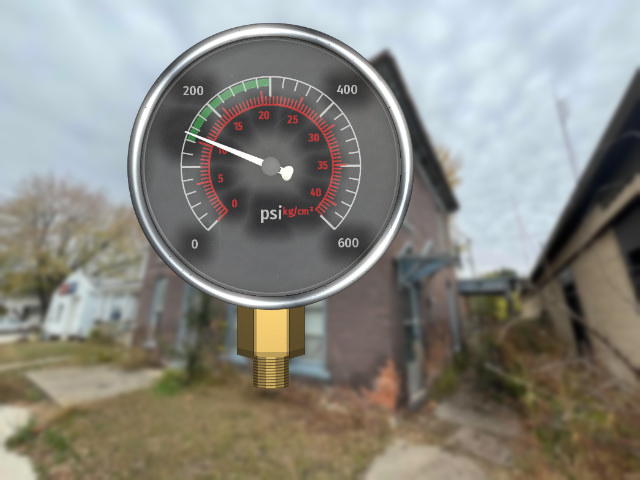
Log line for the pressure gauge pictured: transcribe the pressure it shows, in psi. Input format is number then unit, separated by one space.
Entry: 150 psi
